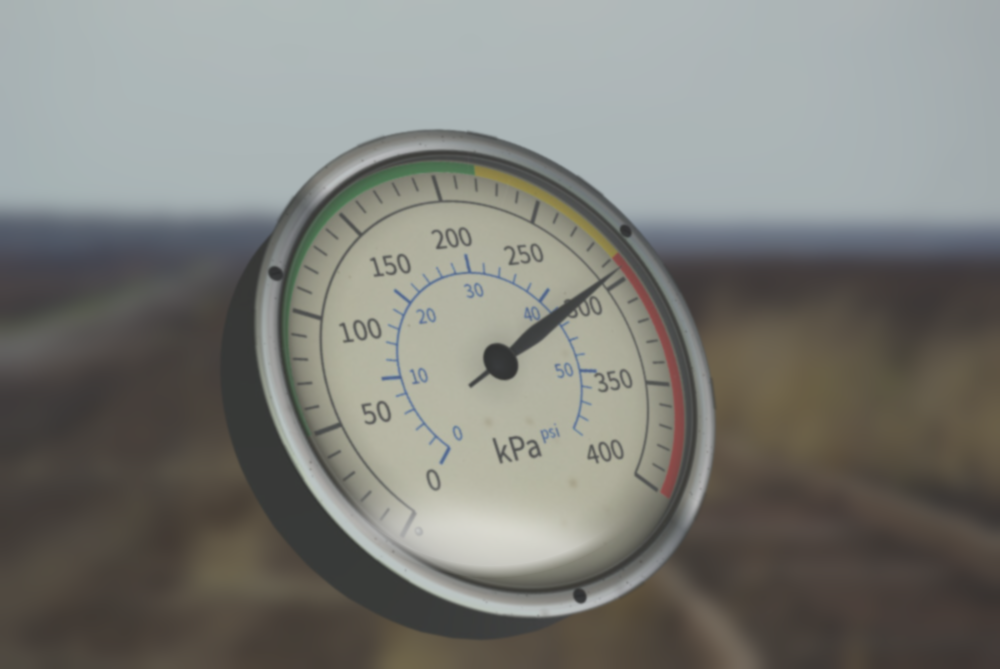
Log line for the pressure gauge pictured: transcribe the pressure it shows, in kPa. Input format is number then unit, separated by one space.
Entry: 295 kPa
